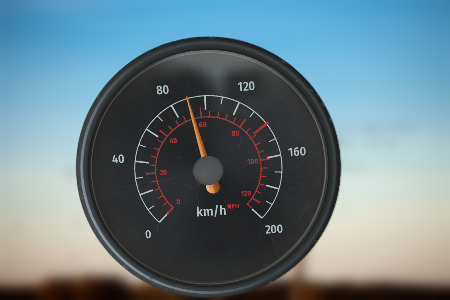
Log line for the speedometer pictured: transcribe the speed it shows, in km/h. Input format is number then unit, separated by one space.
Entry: 90 km/h
